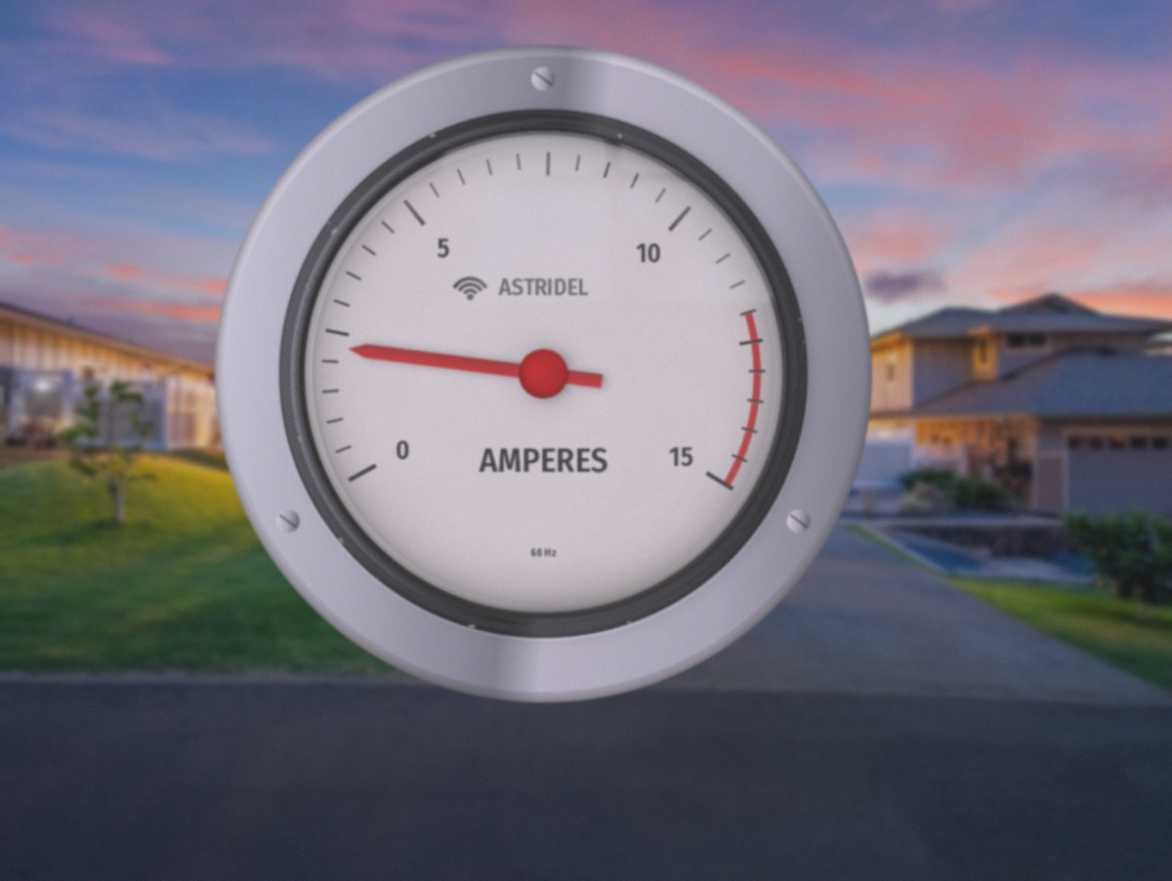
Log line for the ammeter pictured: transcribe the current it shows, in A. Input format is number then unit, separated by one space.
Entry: 2.25 A
